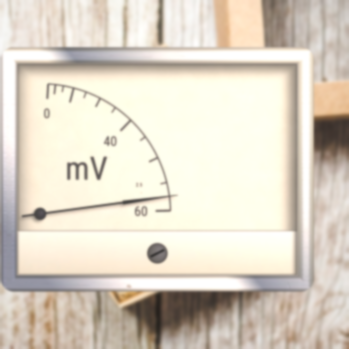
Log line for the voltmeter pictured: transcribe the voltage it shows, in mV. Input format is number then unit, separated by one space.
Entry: 57.5 mV
